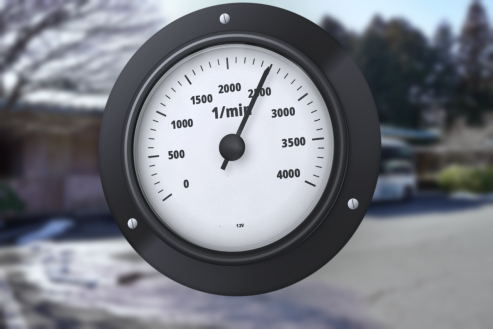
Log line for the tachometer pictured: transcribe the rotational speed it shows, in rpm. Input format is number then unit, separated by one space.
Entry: 2500 rpm
